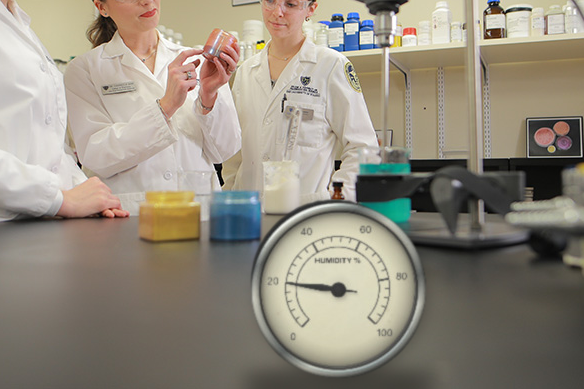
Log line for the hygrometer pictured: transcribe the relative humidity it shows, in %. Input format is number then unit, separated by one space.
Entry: 20 %
